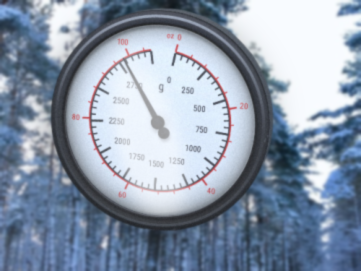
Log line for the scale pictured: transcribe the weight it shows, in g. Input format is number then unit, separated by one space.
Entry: 2800 g
